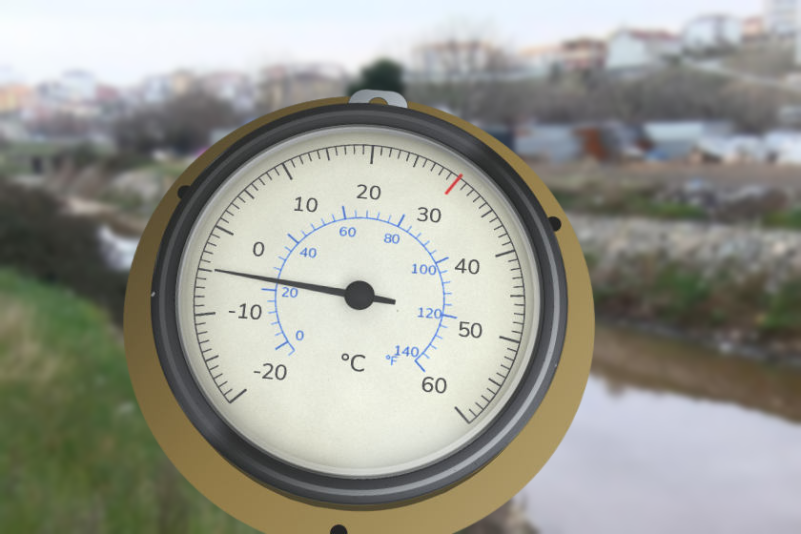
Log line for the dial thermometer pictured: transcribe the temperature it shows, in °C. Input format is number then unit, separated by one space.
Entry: -5 °C
